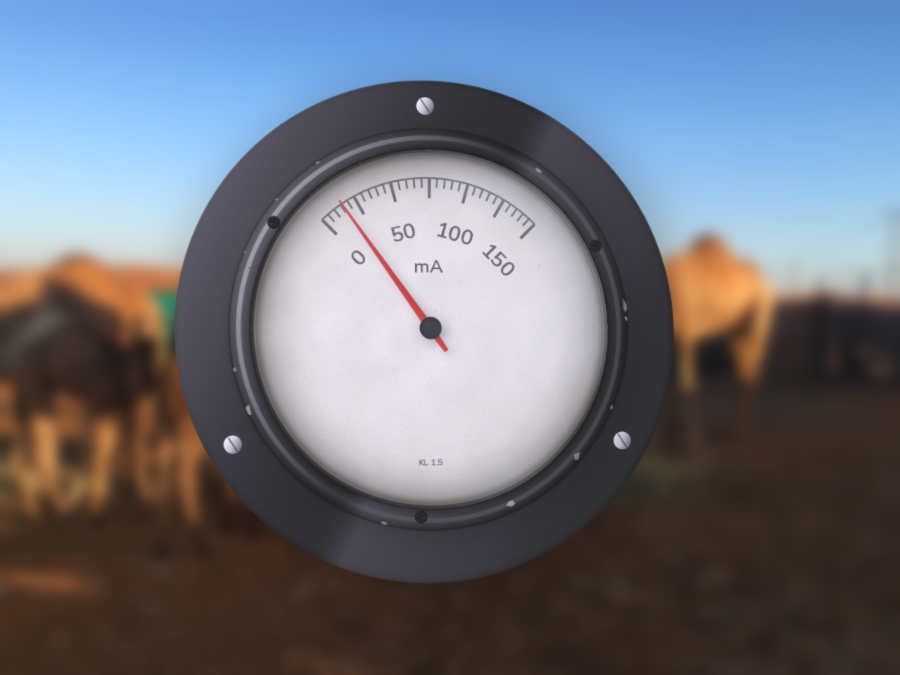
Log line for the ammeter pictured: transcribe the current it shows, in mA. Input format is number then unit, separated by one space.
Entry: 15 mA
